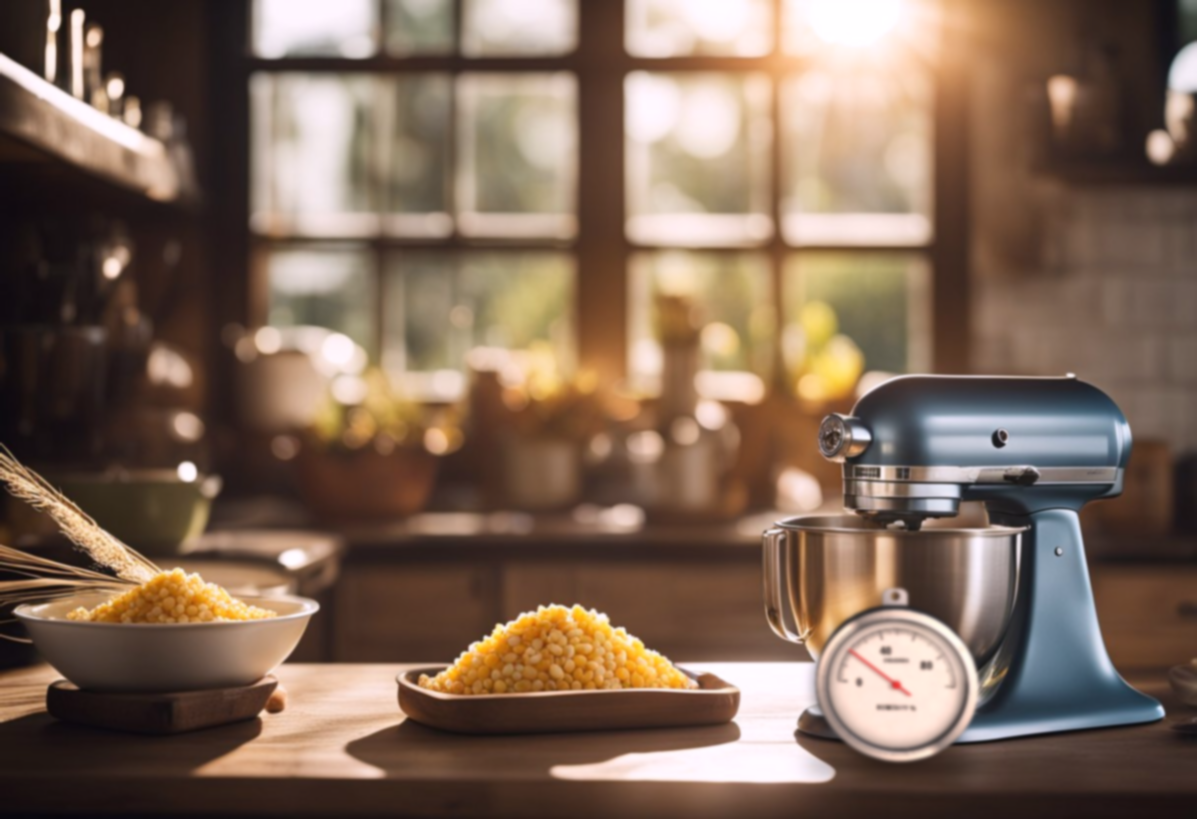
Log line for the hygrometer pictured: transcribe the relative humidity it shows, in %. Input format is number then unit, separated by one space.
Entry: 20 %
